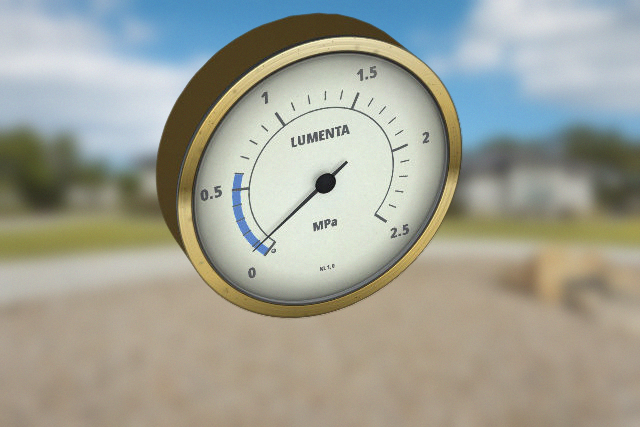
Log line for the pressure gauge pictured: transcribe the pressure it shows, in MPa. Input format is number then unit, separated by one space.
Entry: 0.1 MPa
